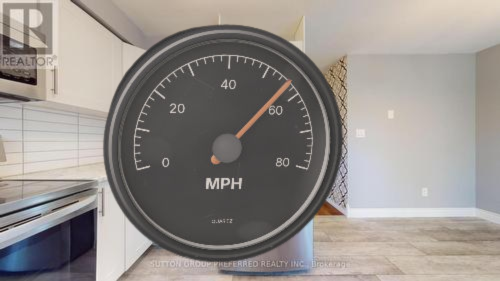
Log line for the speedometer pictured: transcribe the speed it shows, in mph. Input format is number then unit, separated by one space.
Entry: 56 mph
